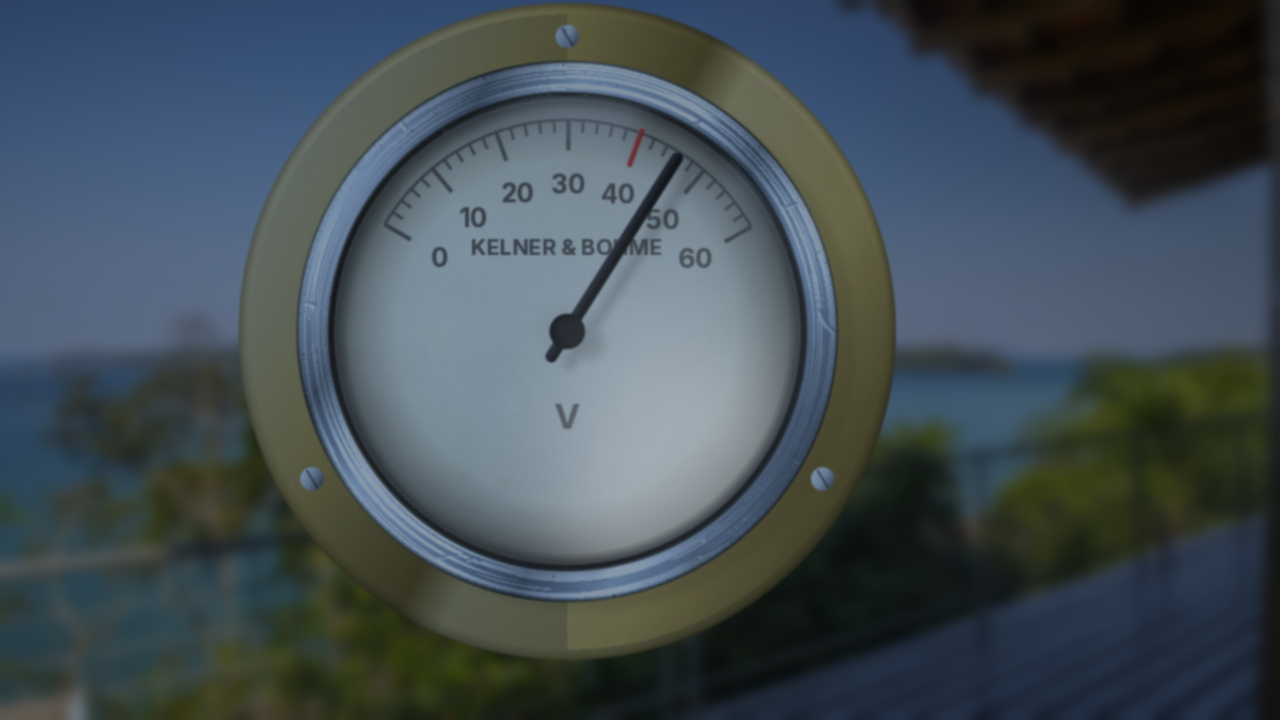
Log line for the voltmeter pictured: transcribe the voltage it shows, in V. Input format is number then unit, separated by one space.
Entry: 46 V
